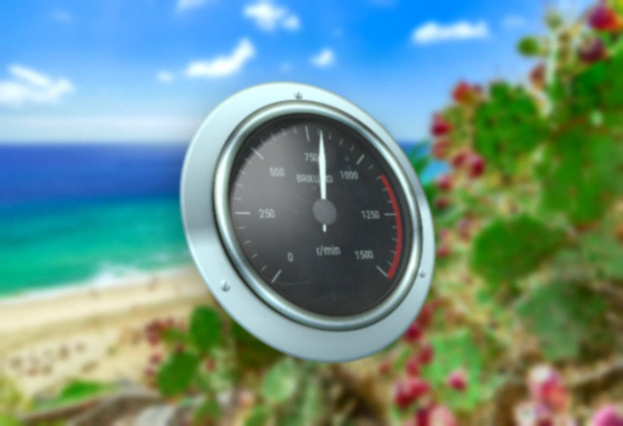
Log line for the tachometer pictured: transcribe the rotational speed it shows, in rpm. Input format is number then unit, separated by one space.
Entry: 800 rpm
